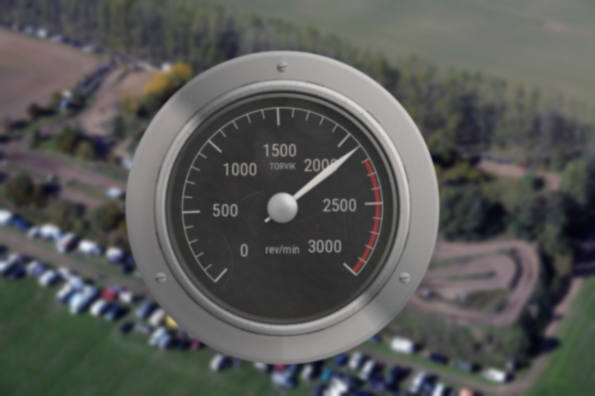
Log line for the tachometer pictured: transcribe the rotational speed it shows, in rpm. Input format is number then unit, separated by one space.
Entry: 2100 rpm
